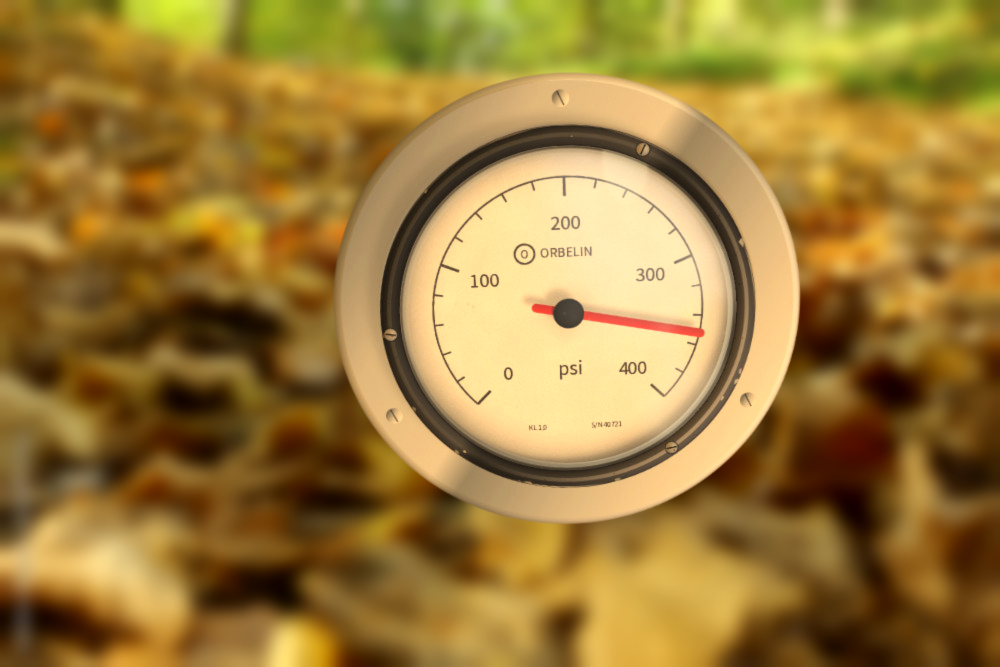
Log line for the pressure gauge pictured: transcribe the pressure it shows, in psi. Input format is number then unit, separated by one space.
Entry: 350 psi
